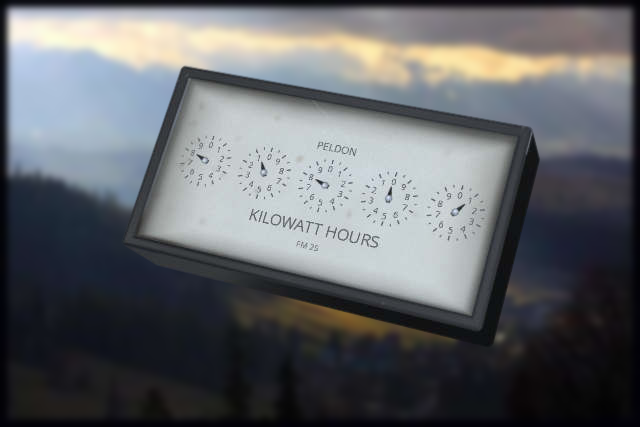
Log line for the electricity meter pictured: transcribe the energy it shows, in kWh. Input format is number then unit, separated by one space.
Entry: 80801 kWh
